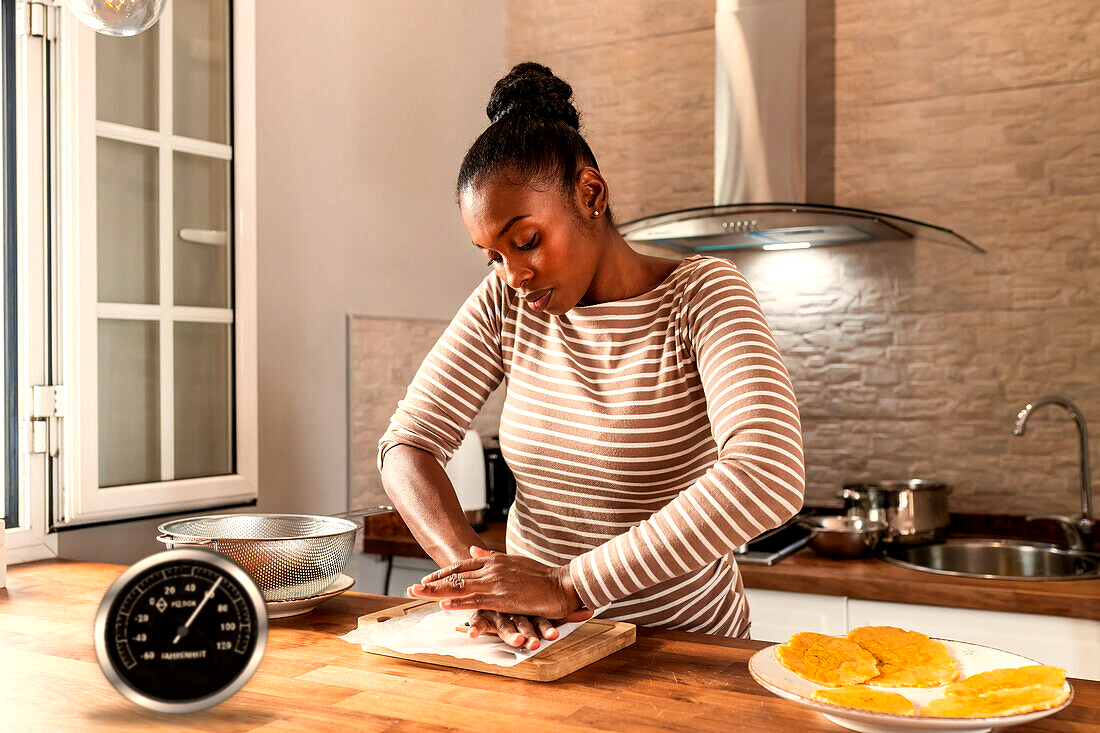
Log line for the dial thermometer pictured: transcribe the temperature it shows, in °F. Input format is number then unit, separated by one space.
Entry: 60 °F
